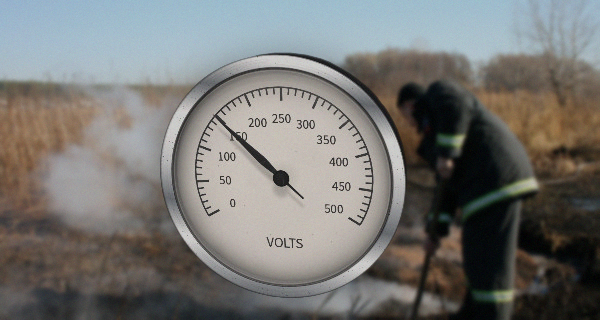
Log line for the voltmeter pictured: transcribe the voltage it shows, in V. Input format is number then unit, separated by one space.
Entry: 150 V
